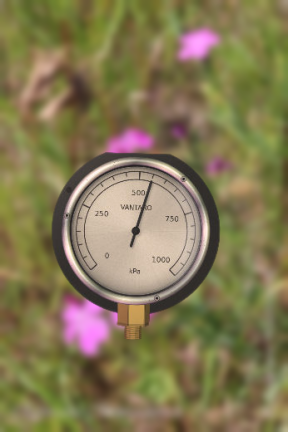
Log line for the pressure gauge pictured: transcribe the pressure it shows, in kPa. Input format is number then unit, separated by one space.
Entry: 550 kPa
